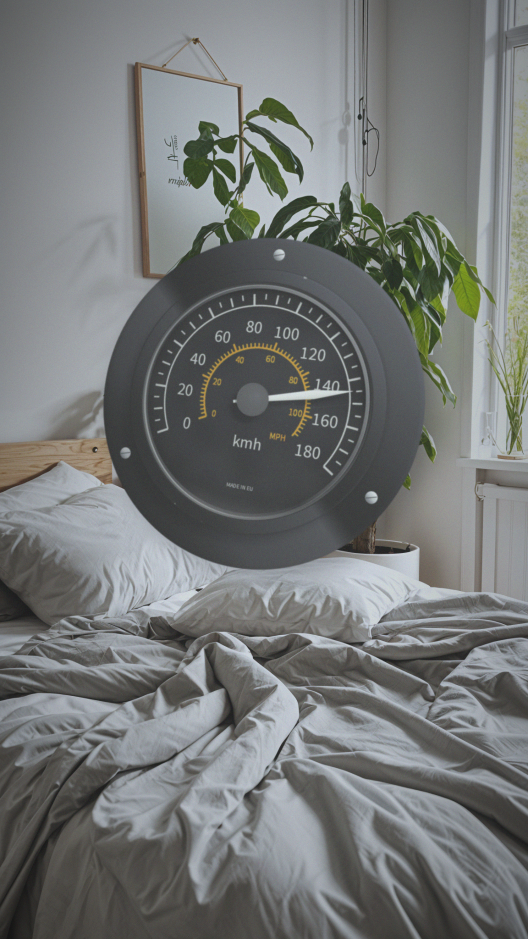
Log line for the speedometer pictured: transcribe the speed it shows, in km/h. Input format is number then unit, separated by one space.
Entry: 145 km/h
